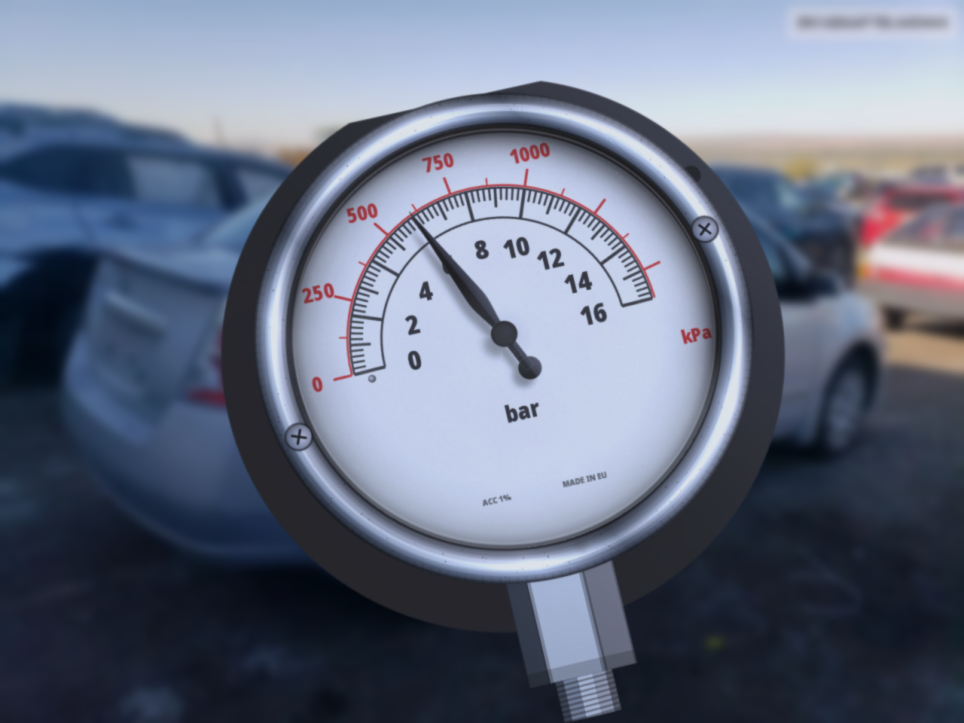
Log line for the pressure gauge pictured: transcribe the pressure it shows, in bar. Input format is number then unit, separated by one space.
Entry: 6 bar
